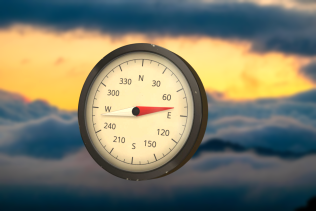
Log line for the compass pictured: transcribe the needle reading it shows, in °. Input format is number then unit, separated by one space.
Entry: 80 °
